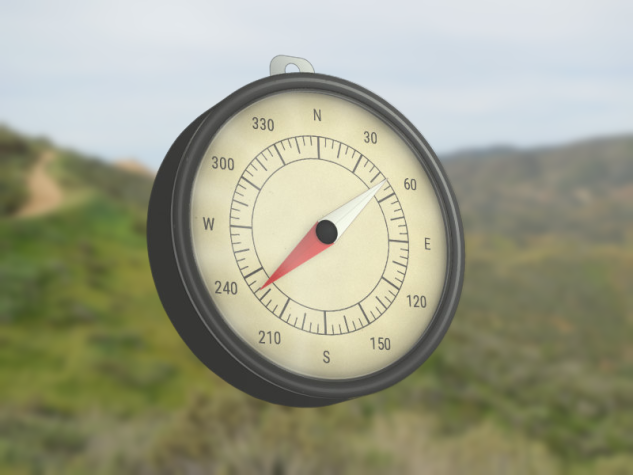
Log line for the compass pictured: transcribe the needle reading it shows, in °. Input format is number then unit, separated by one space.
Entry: 230 °
